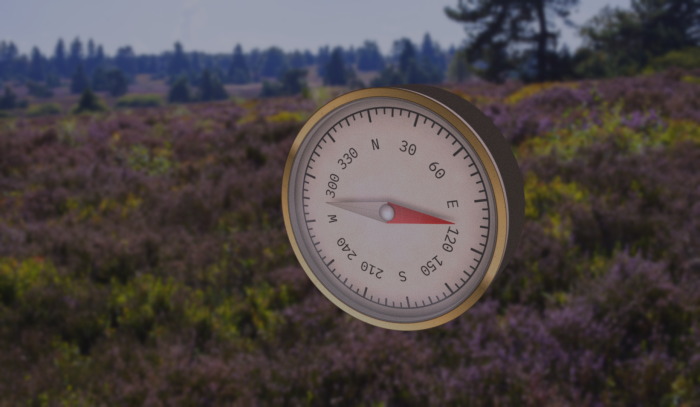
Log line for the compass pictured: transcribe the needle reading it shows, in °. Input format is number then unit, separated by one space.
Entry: 105 °
